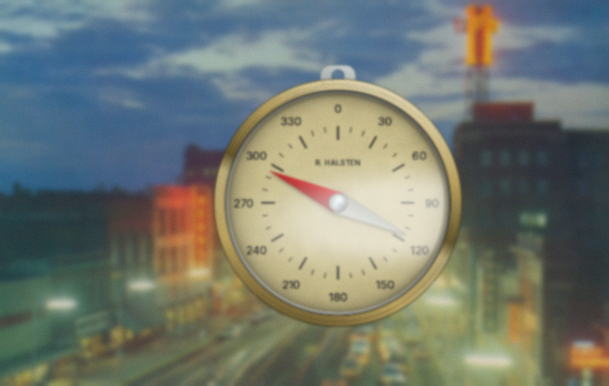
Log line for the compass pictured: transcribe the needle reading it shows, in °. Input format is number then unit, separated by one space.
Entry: 295 °
